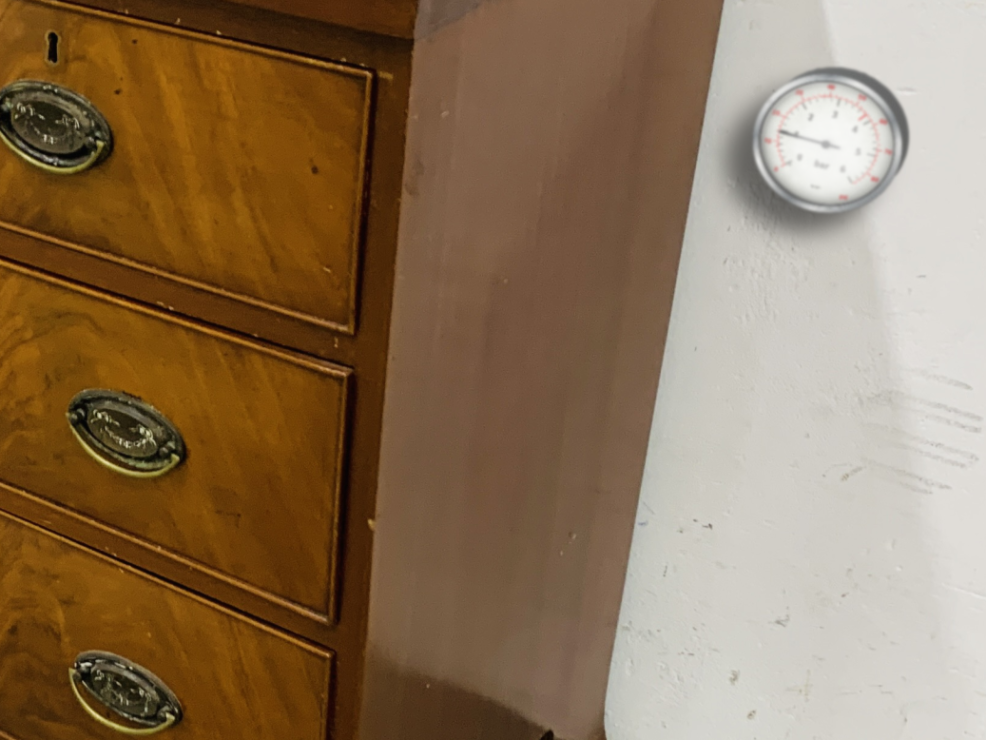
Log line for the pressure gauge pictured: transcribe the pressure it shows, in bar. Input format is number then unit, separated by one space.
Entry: 1 bar
